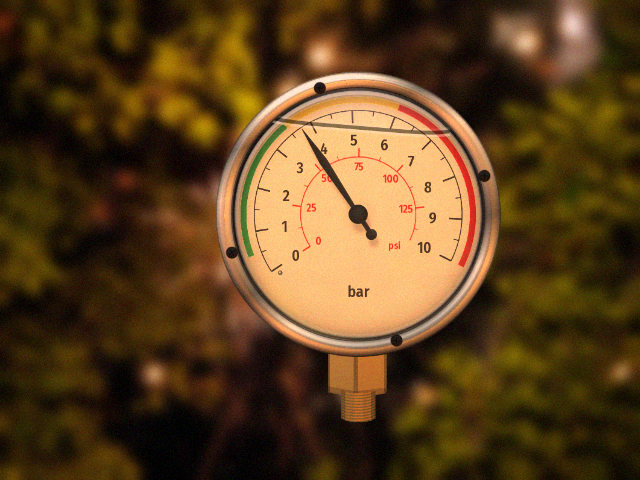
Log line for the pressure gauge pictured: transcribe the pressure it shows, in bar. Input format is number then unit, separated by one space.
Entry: 3.75 bar
